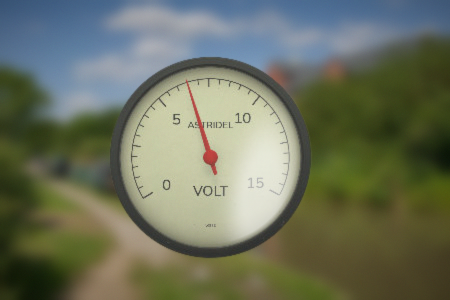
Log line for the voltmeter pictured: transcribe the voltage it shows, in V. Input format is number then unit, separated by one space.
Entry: 6.5 V
